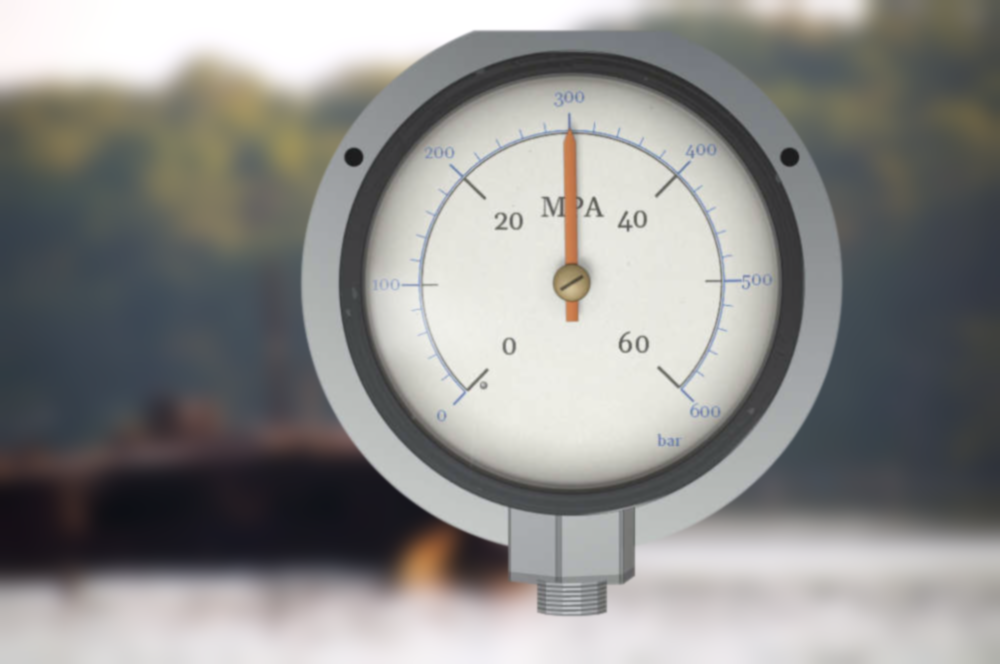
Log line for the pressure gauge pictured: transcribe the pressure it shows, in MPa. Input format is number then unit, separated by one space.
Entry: 30 MPa
